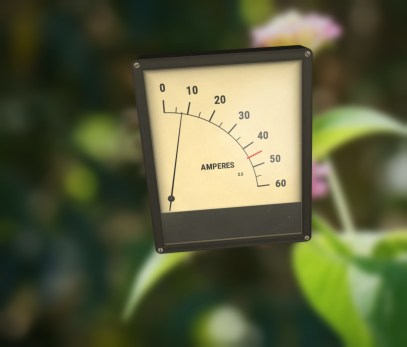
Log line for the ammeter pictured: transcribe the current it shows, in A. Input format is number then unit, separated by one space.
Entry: 7.5 A
